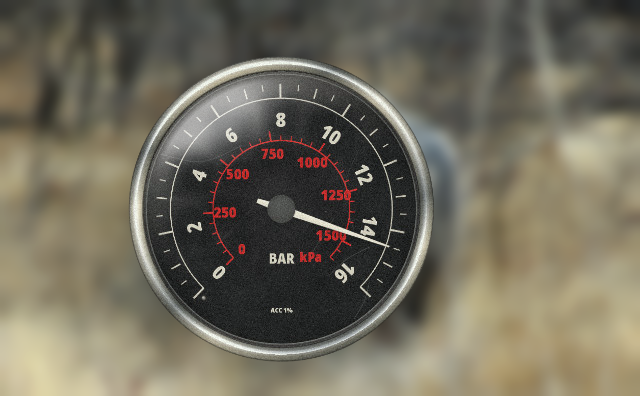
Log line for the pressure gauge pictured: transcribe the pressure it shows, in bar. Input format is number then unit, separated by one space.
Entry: 14.5 bar
